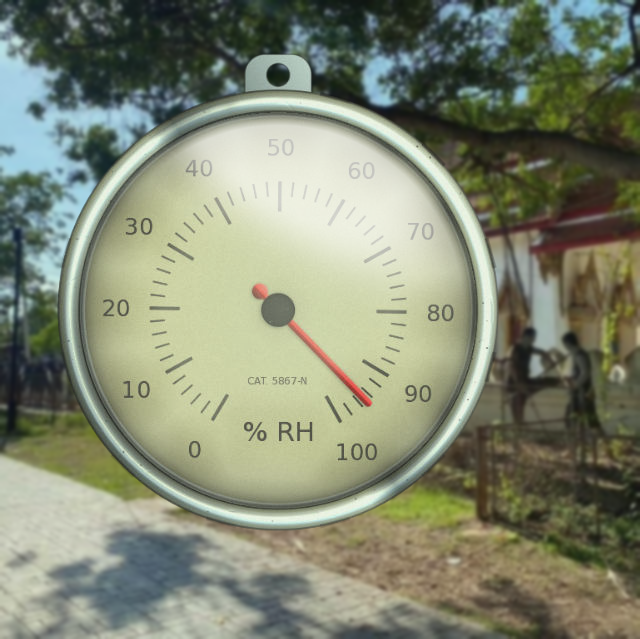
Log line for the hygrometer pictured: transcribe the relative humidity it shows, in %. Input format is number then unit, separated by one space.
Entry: 95 %
